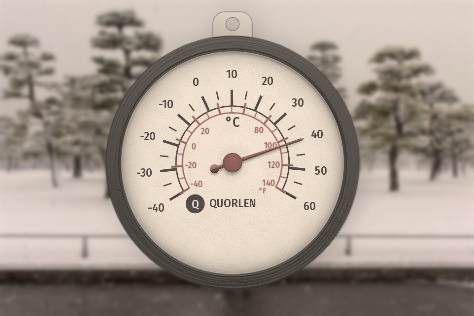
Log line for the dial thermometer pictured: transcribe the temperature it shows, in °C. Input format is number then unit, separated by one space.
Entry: 40 °C
